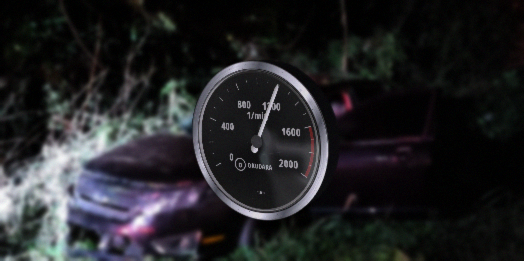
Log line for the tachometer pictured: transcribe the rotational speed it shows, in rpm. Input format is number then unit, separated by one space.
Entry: 1200 rpm
